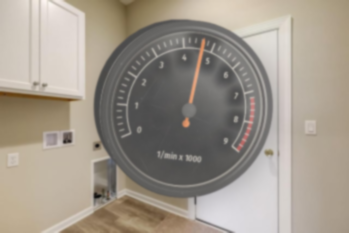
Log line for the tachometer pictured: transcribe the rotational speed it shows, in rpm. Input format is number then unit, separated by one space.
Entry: 4600 rpm
